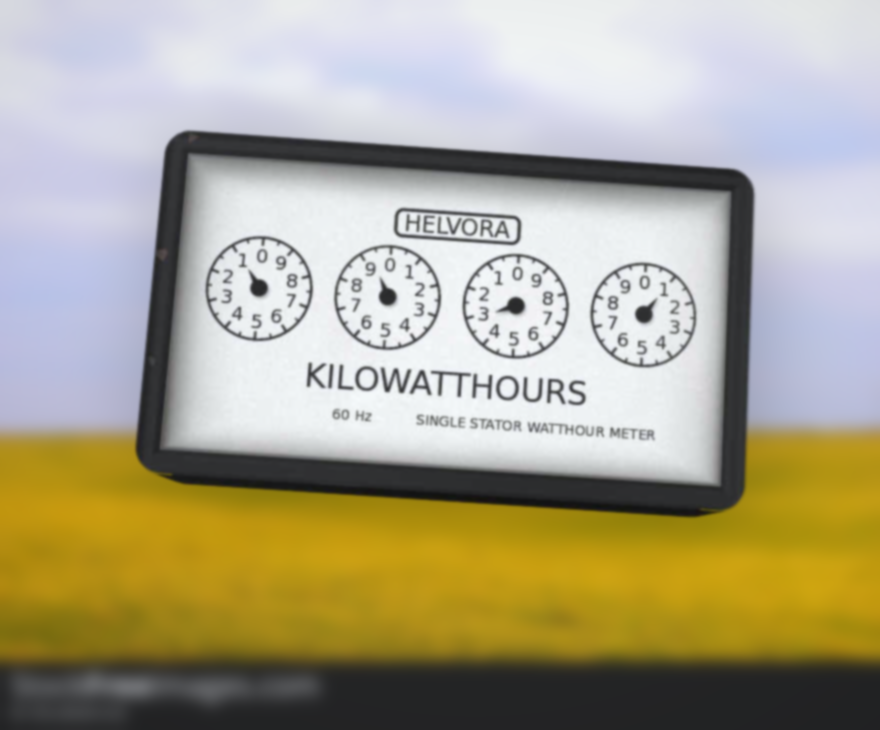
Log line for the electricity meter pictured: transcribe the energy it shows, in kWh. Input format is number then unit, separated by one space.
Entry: 931 kWh
